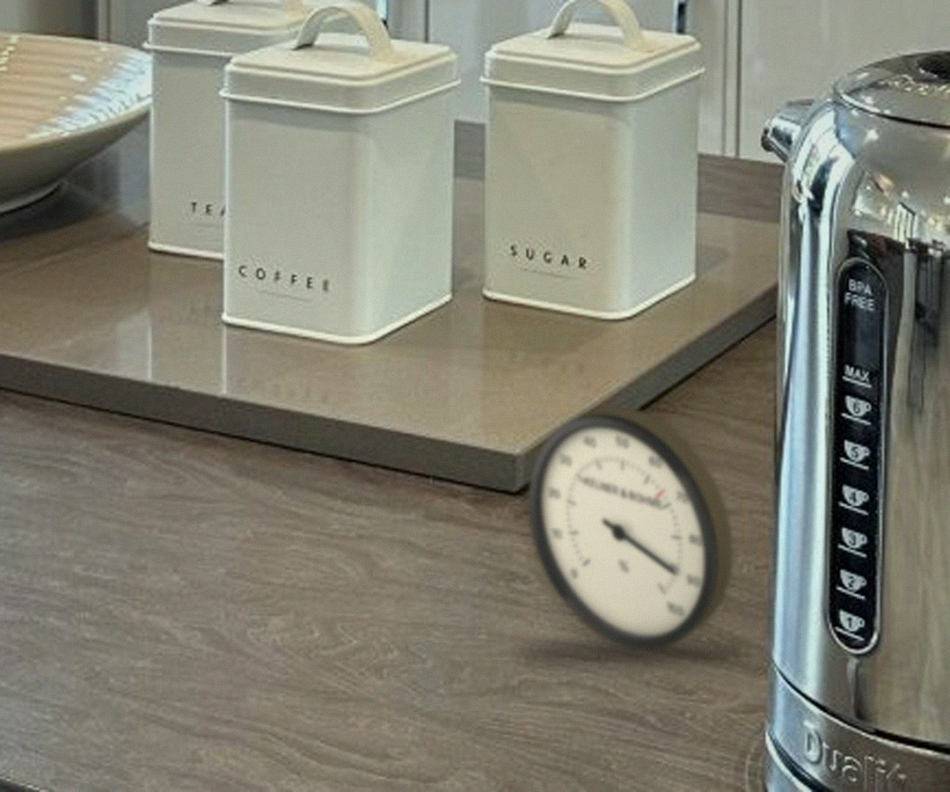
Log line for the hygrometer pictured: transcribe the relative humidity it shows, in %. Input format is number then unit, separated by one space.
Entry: 90 %
